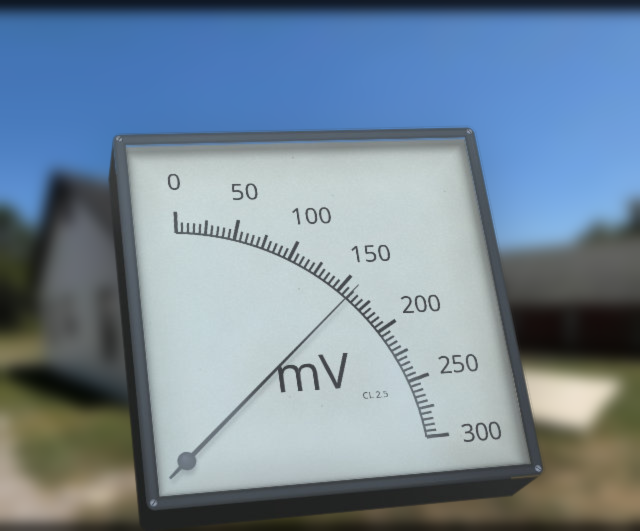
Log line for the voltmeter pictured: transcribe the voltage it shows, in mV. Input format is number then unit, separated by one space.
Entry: 160 mV
